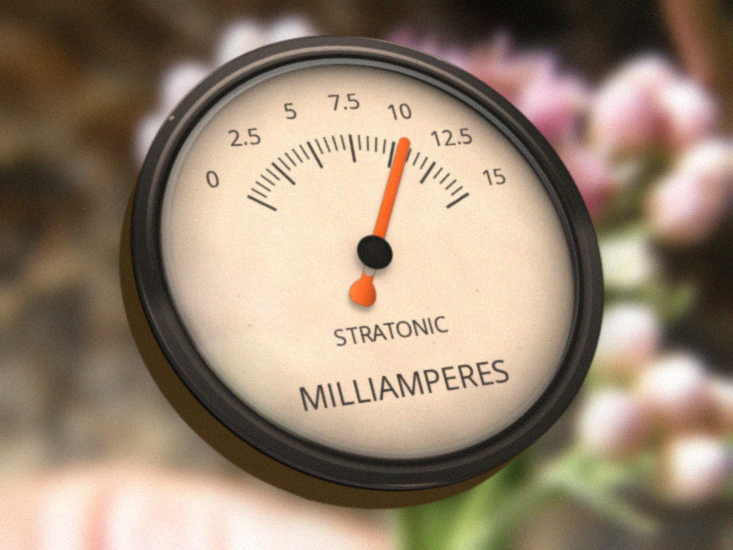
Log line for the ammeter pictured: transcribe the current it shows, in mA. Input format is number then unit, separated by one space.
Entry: 10.5 mA
